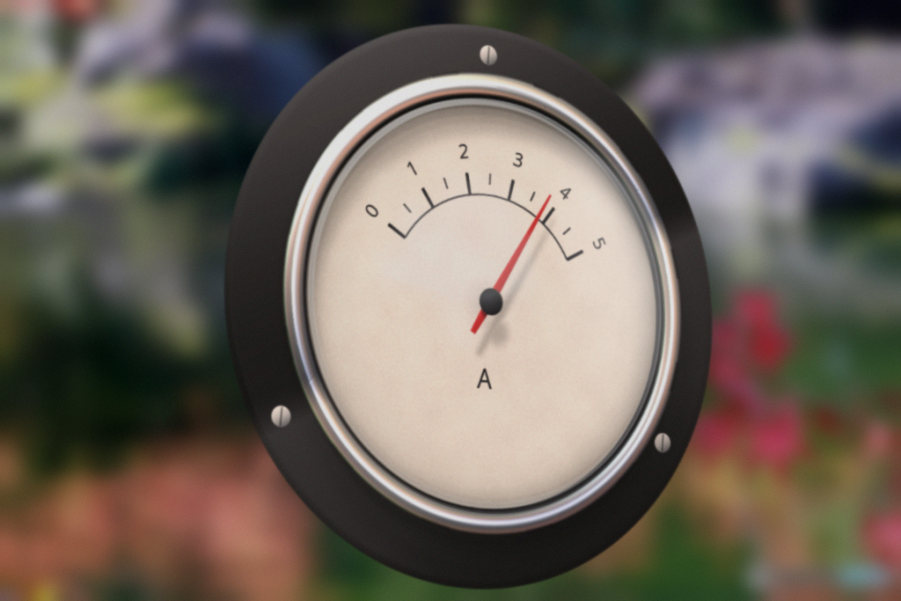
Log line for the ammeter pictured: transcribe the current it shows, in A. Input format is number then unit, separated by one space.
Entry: 3.75 A
